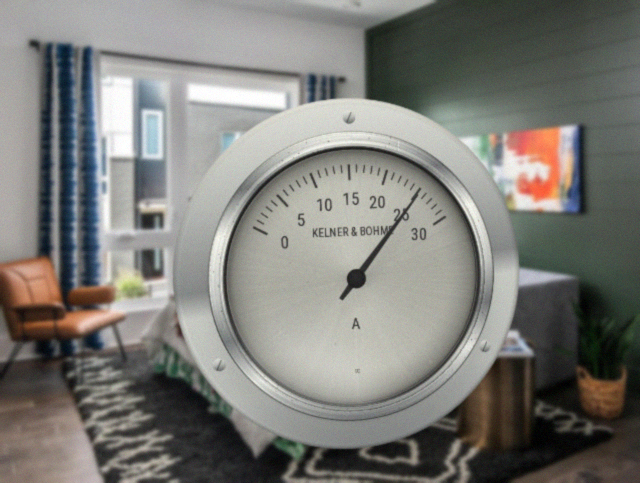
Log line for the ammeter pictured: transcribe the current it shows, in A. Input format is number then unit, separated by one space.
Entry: 25 A
